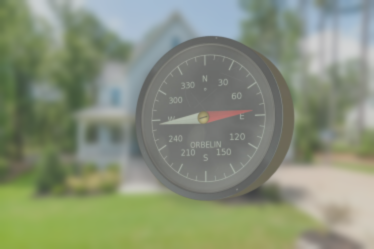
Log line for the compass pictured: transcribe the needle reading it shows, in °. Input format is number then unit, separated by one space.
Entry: 85 °
